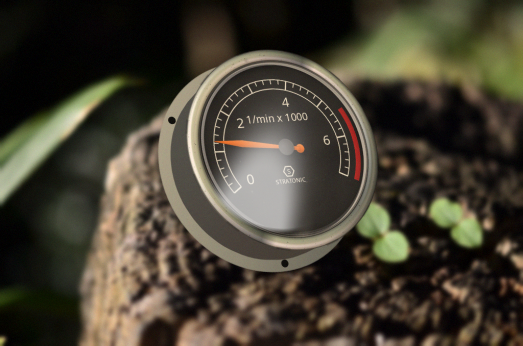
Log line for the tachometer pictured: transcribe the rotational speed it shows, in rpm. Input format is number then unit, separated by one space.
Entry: 1200 rpm
